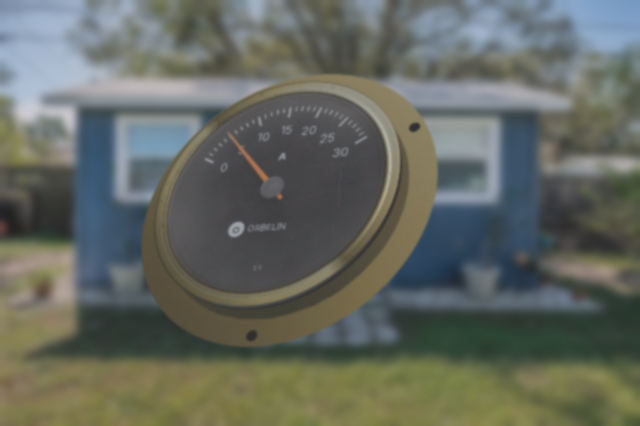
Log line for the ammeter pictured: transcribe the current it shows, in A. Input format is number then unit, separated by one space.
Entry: 5 A
